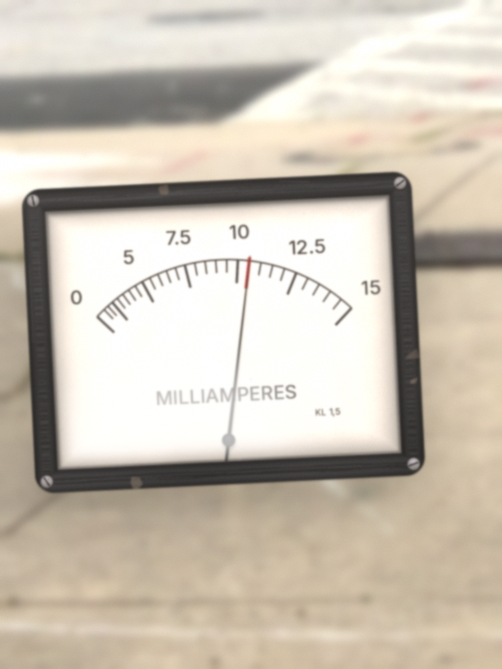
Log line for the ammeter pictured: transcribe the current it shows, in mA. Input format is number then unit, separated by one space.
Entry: 10.5 mA
